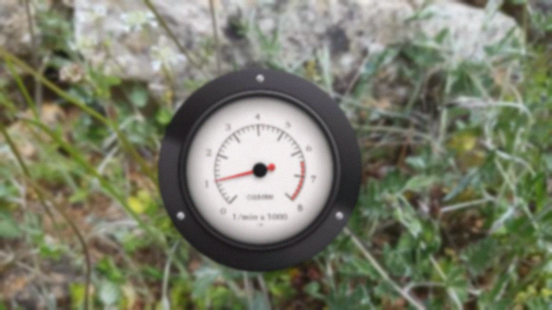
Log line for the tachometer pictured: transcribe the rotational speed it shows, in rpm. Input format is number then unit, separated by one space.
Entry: 1000 rpm
